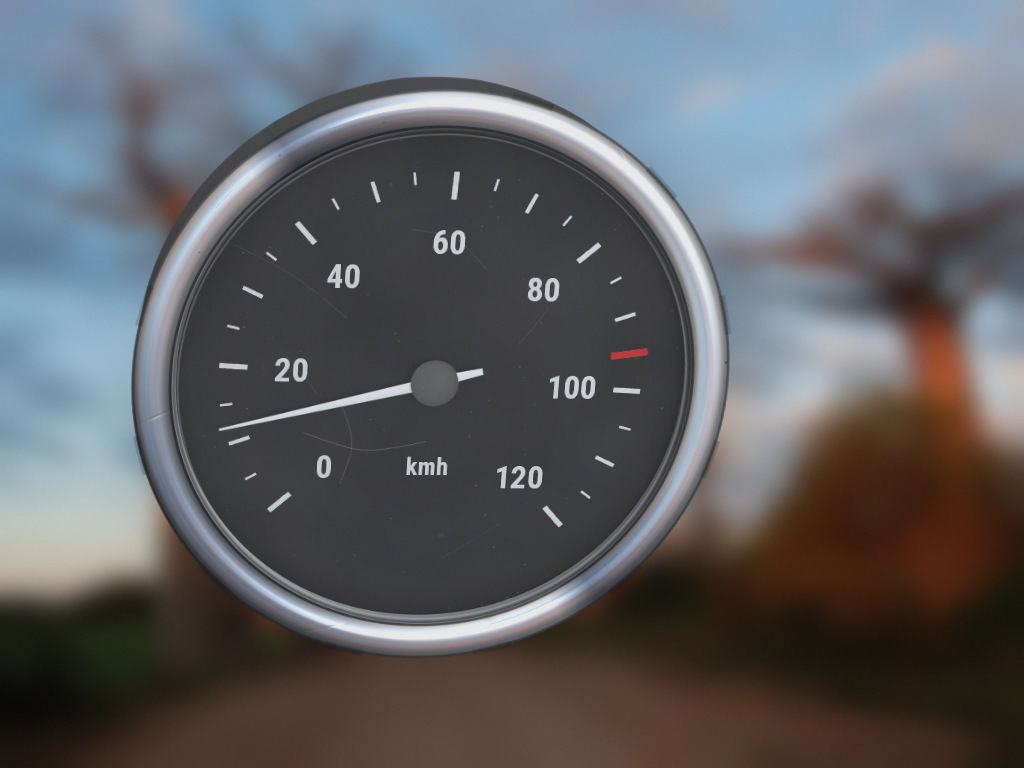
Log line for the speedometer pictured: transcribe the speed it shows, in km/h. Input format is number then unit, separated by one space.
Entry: 12.5 km/h
